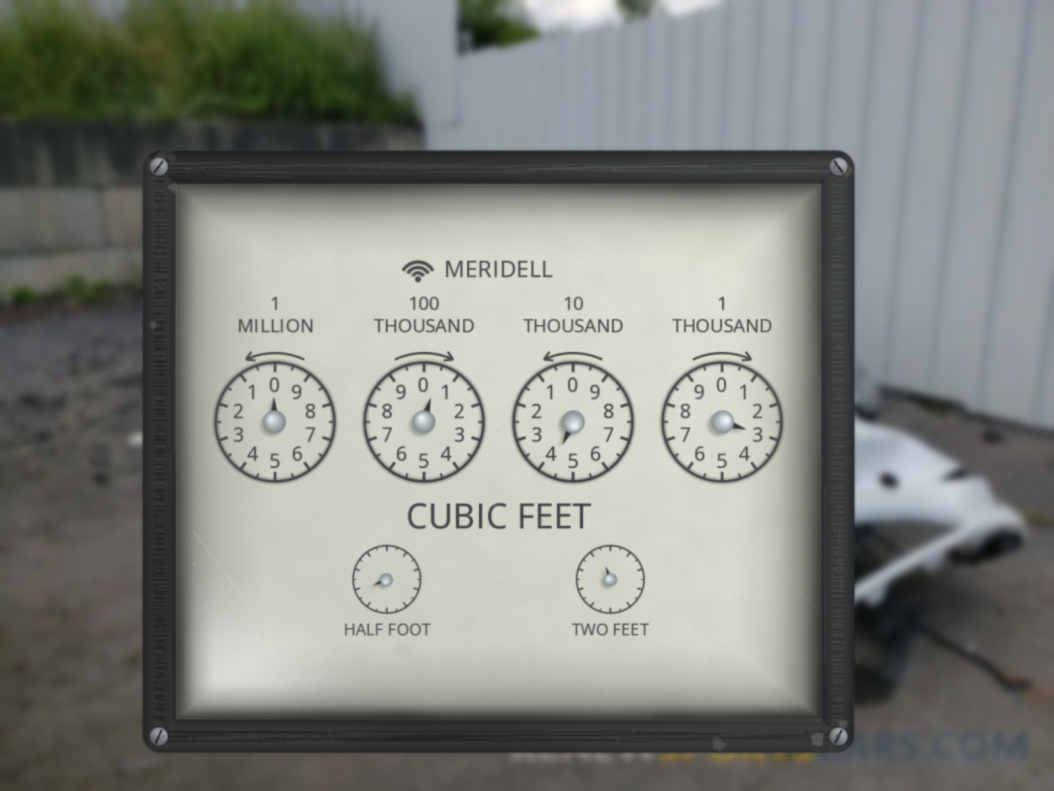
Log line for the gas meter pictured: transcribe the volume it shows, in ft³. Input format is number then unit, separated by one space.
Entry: 4300 ft³
